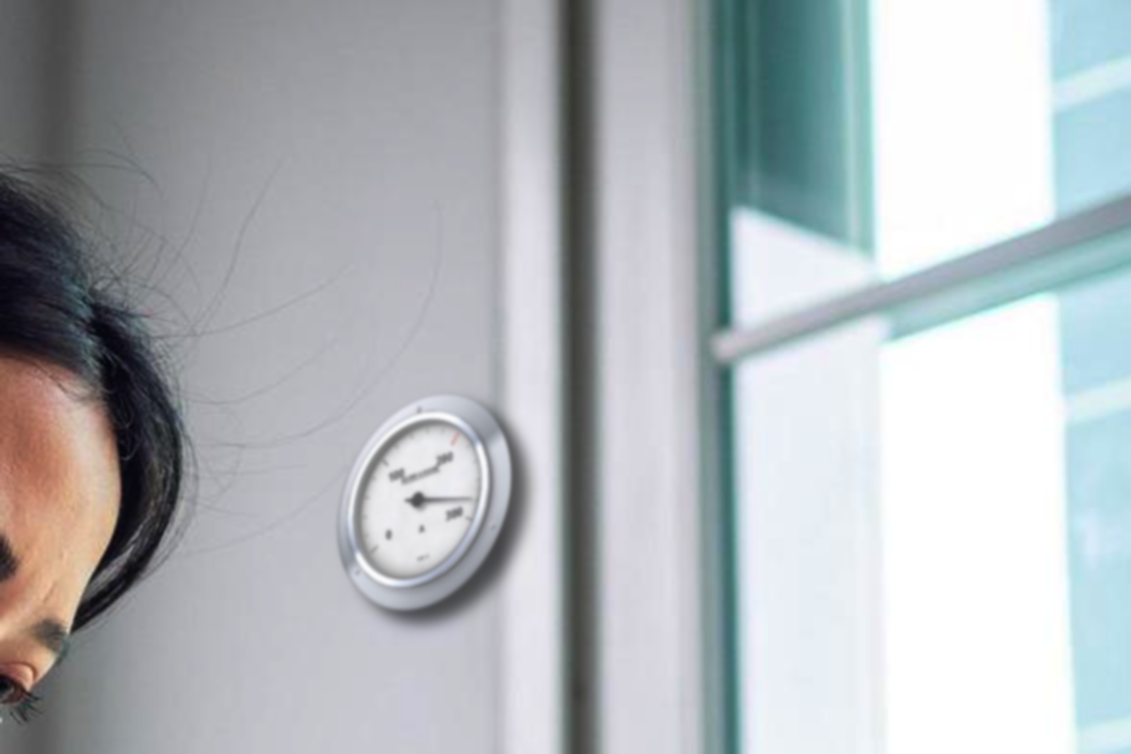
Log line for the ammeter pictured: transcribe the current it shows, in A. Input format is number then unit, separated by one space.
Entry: 280 A
